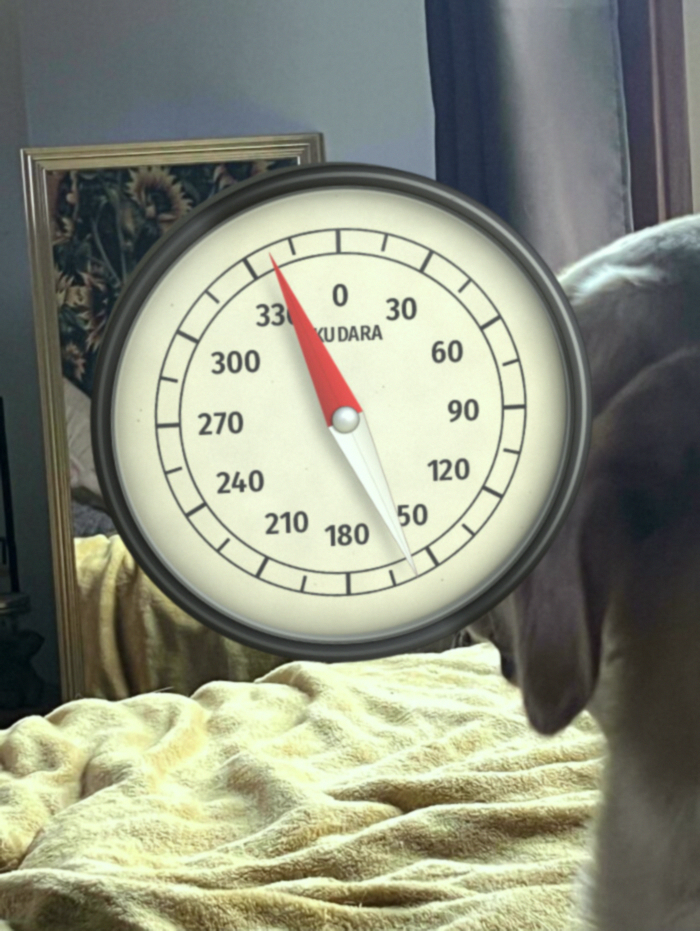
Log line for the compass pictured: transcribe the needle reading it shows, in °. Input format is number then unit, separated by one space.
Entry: 337.5 °
